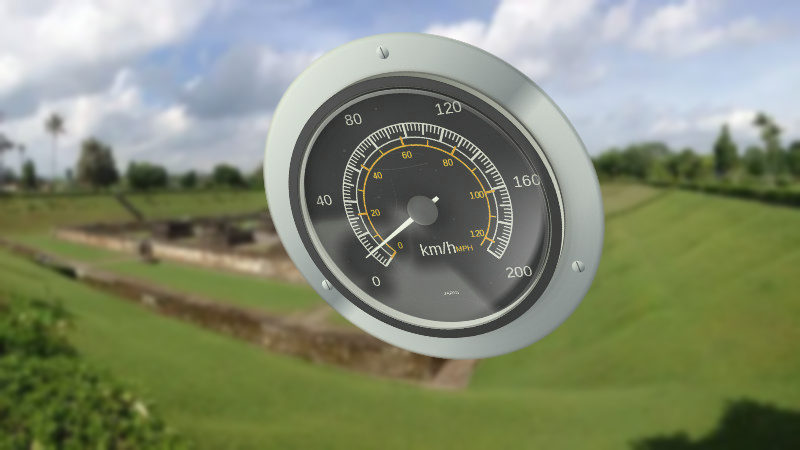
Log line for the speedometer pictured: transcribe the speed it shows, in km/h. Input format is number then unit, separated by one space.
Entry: 10 km/h
